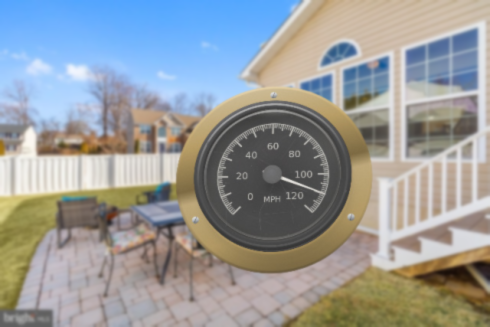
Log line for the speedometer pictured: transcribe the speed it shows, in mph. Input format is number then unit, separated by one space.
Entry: 110 mph
